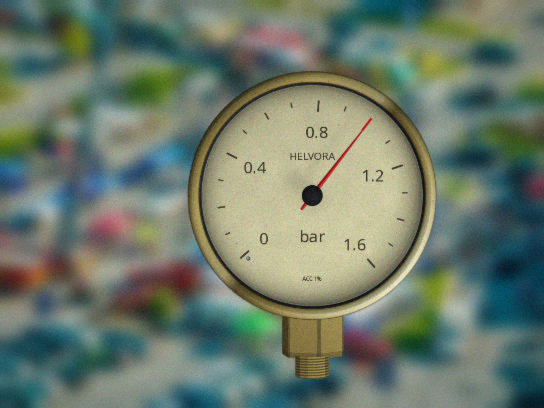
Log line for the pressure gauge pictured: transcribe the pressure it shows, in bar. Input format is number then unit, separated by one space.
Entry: 1 bar
